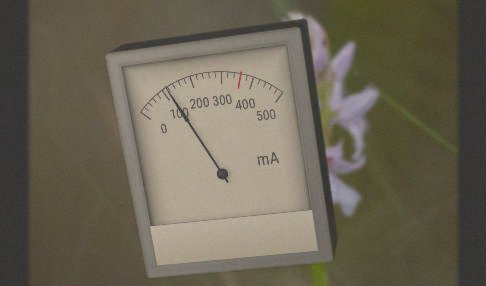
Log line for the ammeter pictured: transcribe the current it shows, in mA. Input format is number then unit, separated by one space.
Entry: 120 mA
